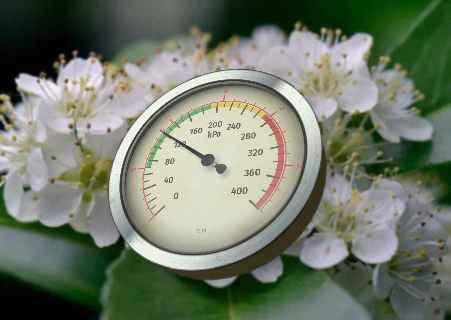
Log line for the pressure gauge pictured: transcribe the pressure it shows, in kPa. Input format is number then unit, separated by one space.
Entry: 120 kPa
